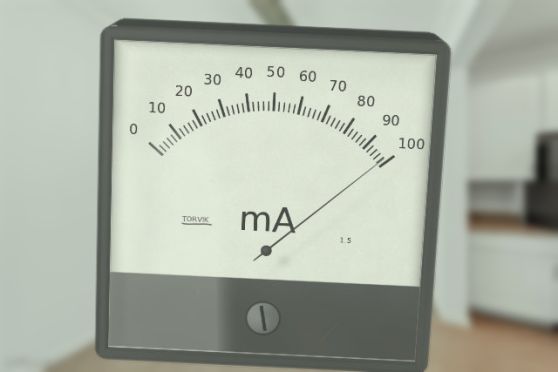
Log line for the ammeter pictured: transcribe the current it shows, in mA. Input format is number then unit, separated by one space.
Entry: 98 mA
